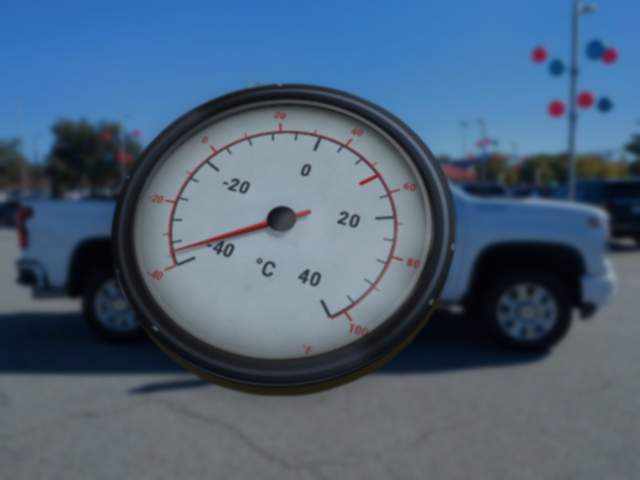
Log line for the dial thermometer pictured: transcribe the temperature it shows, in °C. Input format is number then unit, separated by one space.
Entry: -38 °C
